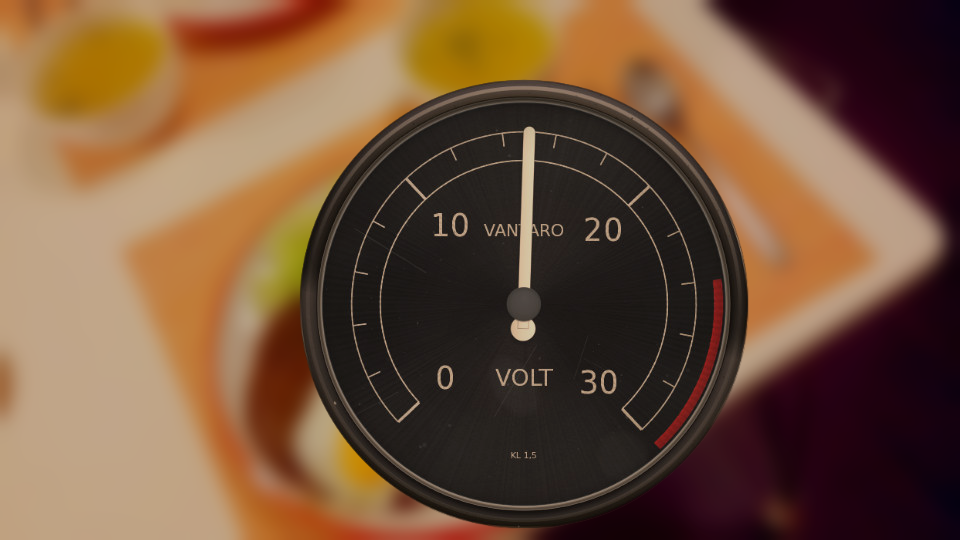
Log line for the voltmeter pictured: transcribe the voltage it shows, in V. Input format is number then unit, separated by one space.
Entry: 15 V
